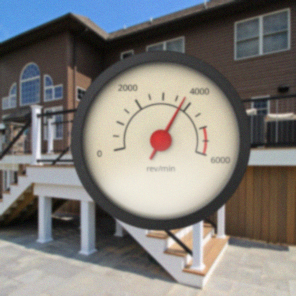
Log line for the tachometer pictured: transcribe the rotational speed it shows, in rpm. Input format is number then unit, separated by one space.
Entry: 3750 rpm
